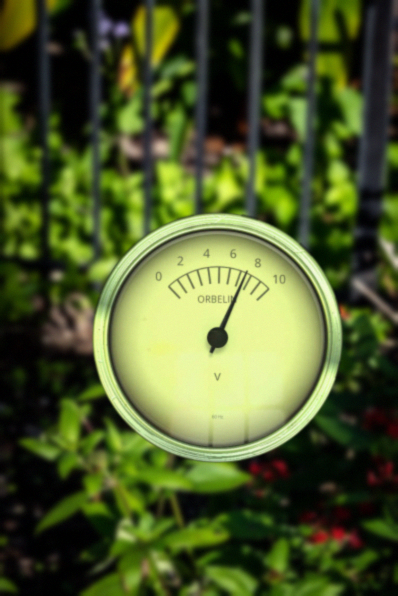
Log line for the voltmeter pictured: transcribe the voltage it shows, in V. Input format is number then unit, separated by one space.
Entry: 7.5 V
